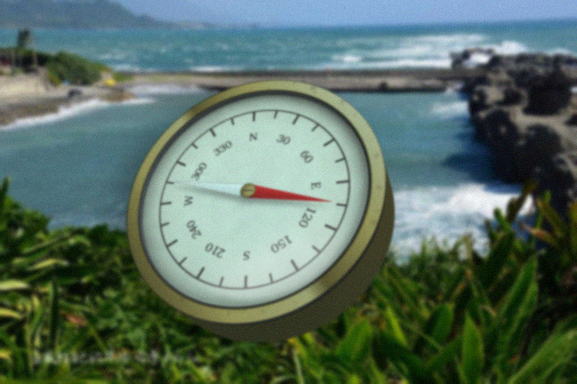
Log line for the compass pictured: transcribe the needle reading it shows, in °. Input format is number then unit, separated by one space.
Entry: 105 °
